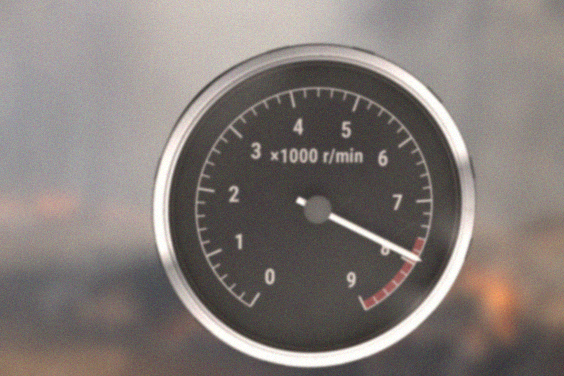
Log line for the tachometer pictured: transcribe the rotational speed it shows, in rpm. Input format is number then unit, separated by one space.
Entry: 7900 rpm
